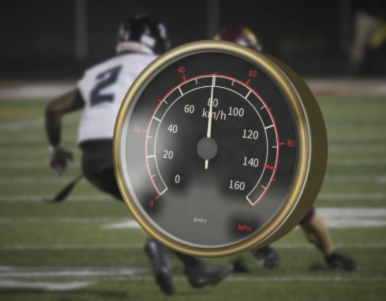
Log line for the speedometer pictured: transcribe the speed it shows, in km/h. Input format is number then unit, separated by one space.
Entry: 80 km/h
